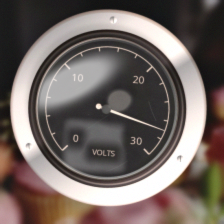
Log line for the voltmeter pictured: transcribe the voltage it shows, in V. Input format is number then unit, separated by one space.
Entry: 27 V
